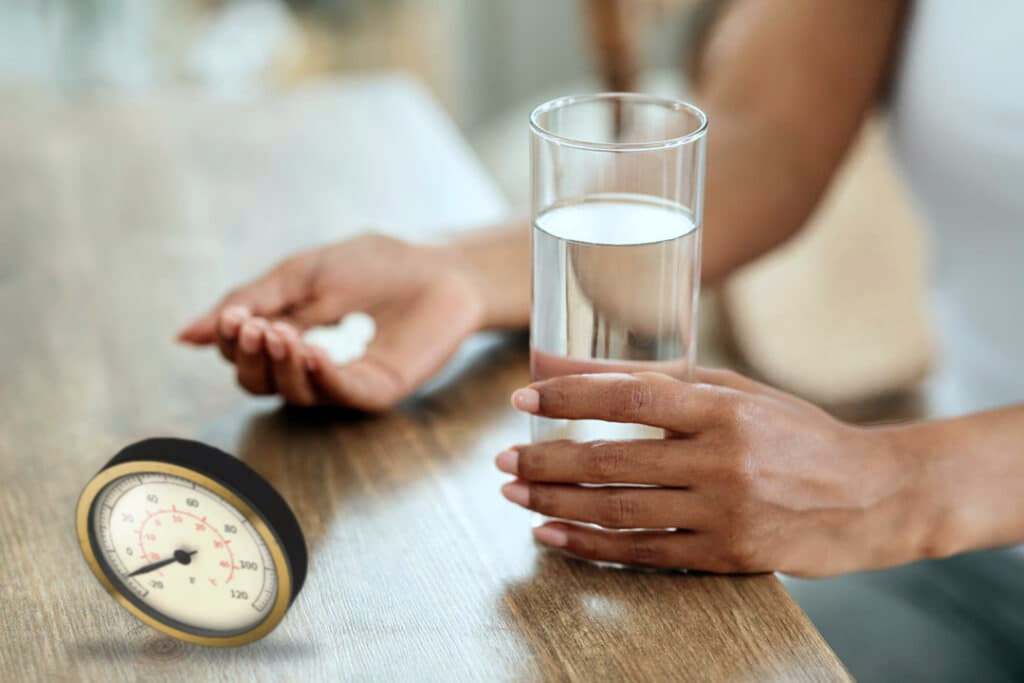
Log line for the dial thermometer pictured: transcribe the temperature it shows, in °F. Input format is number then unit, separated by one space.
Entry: -10 °F
